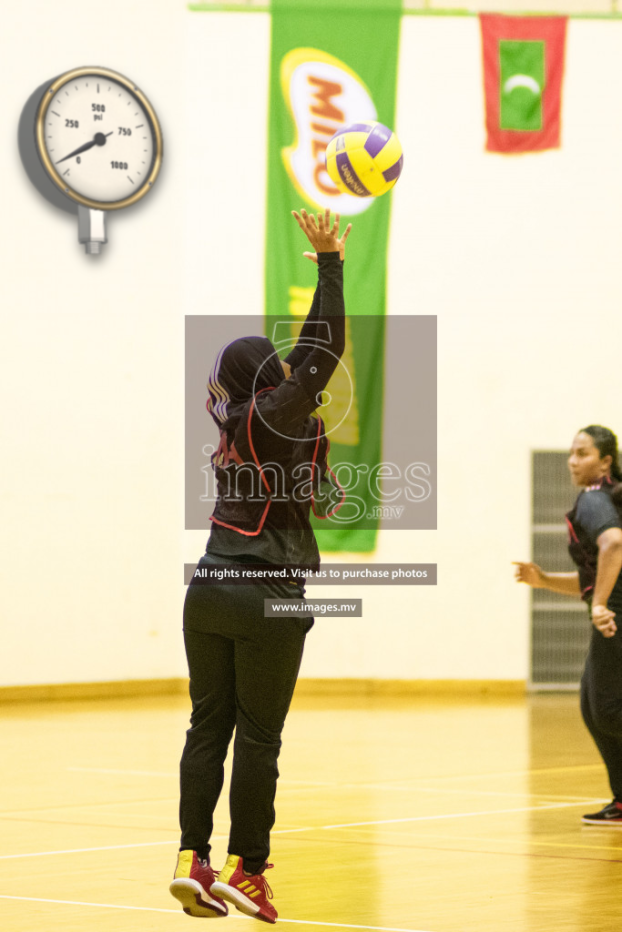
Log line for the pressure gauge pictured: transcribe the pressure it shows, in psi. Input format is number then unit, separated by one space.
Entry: 50 psi
